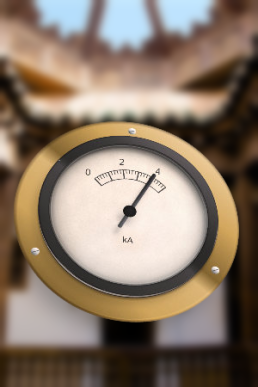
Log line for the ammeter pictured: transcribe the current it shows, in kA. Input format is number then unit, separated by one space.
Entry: 4 kA
